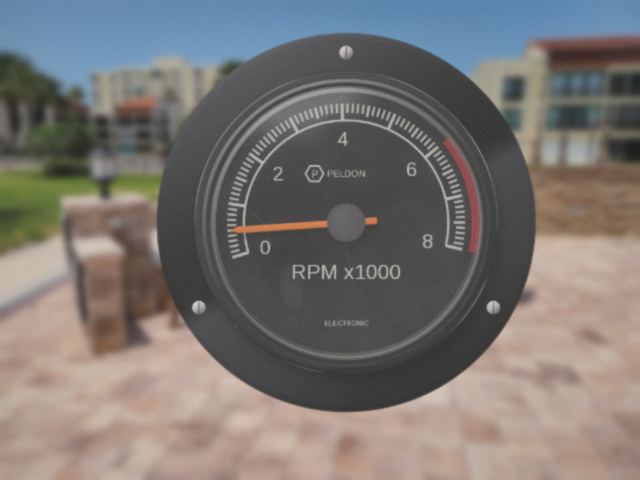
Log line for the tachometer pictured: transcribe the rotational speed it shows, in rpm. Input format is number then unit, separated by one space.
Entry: 500 rpm
